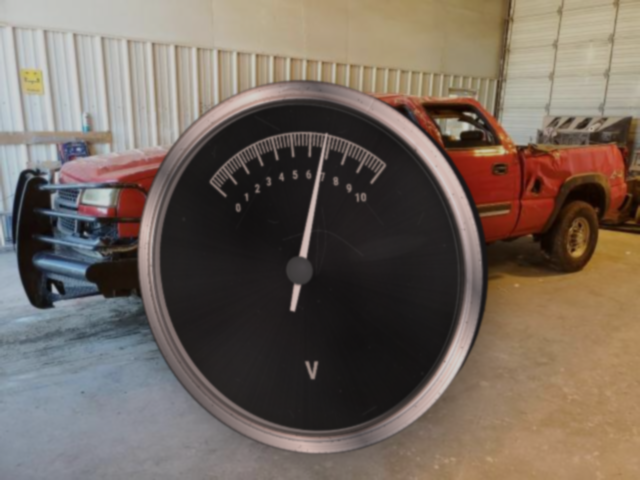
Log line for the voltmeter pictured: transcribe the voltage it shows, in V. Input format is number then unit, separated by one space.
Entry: 7 V
